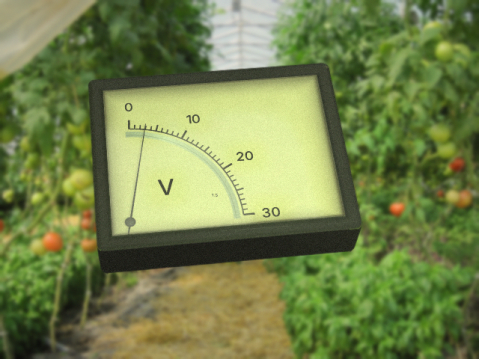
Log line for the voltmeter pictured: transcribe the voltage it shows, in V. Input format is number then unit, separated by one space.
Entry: 3 V
